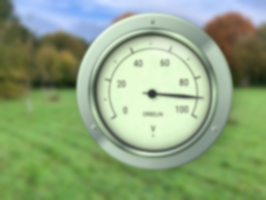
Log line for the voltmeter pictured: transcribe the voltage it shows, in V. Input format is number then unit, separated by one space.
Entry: 90 V
